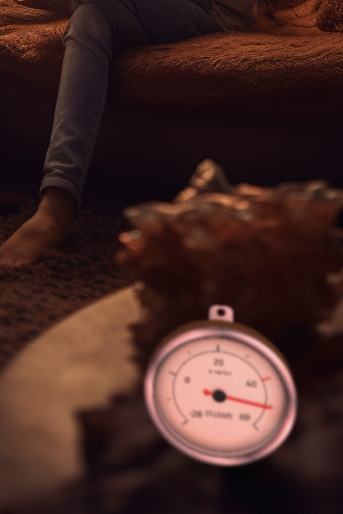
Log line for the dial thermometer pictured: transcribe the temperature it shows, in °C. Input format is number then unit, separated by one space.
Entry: 50 °C
